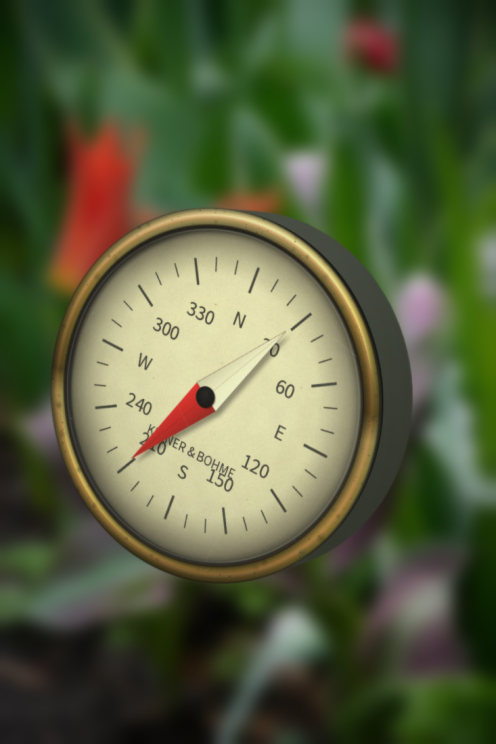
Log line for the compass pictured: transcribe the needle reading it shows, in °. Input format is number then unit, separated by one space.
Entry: 210 °
